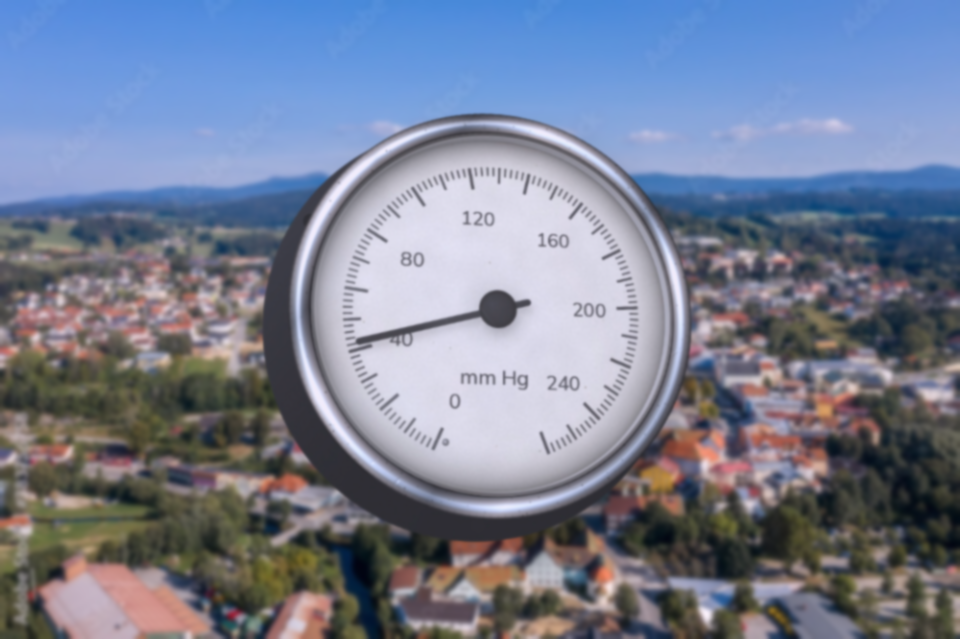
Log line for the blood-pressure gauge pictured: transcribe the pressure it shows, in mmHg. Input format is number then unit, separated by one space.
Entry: 42 mmHg
